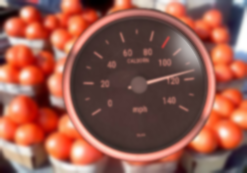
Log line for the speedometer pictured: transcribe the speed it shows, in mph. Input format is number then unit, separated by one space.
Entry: 115 mph
